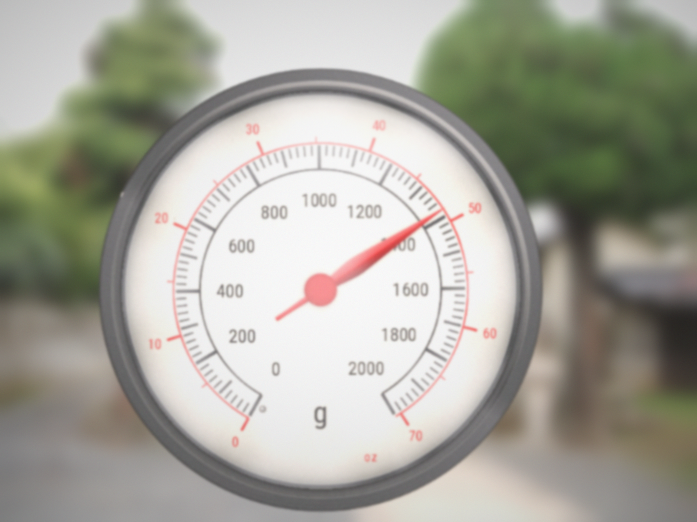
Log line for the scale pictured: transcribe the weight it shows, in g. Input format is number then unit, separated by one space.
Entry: 1380 g
